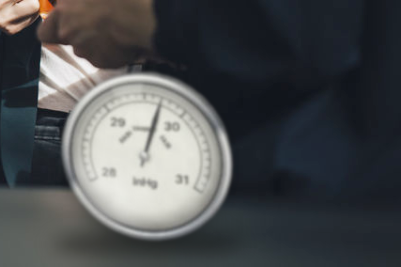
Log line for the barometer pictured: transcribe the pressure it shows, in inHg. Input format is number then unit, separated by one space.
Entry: 29.7 inHg
